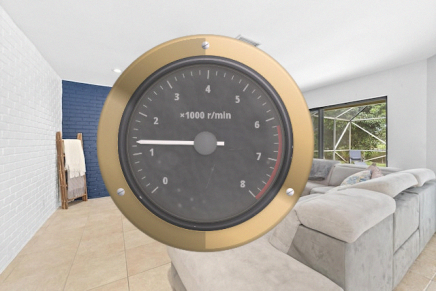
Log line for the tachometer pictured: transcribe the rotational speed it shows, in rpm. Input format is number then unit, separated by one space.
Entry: 1300 rpm
